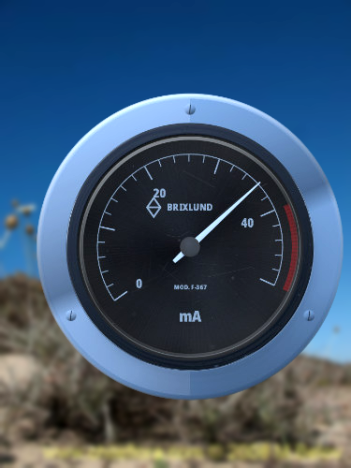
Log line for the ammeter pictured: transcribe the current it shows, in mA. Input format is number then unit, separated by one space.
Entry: 36 mA
